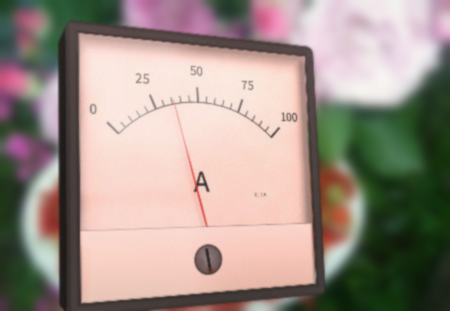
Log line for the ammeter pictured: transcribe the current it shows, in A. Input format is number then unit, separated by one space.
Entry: 35 A
